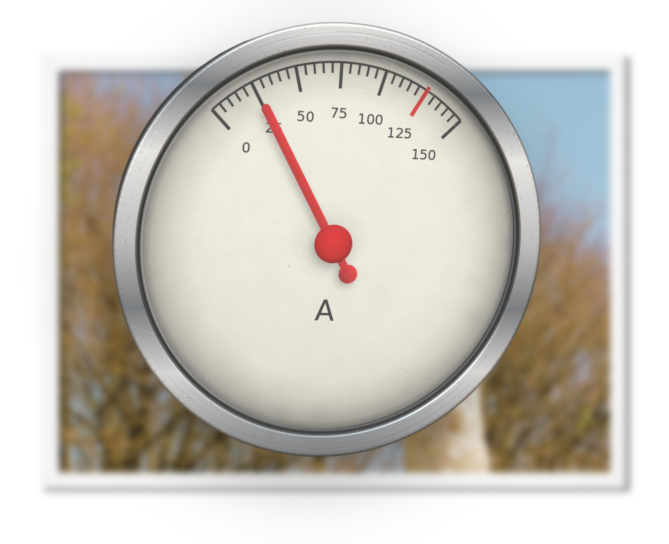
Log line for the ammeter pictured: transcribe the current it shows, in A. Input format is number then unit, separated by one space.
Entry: 25 A
